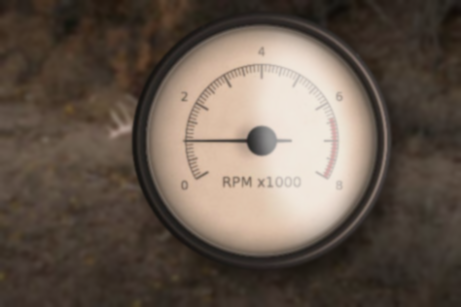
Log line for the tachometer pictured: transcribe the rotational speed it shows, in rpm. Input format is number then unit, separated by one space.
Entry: 1000 rpm
